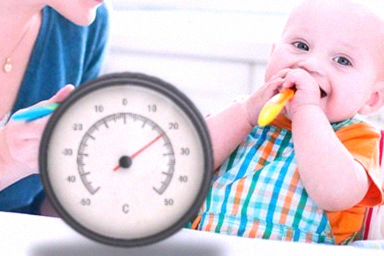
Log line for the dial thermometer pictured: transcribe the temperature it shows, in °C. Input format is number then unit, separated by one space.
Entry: 20 °C
